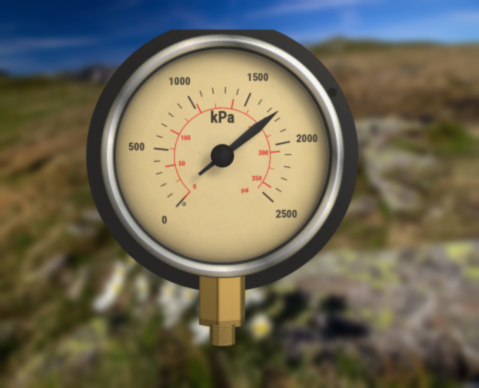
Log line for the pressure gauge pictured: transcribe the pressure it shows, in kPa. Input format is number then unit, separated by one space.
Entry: 1750 kPa
